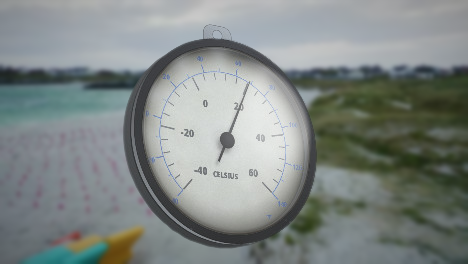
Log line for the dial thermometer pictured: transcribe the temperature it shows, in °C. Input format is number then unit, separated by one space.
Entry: 20 °C
